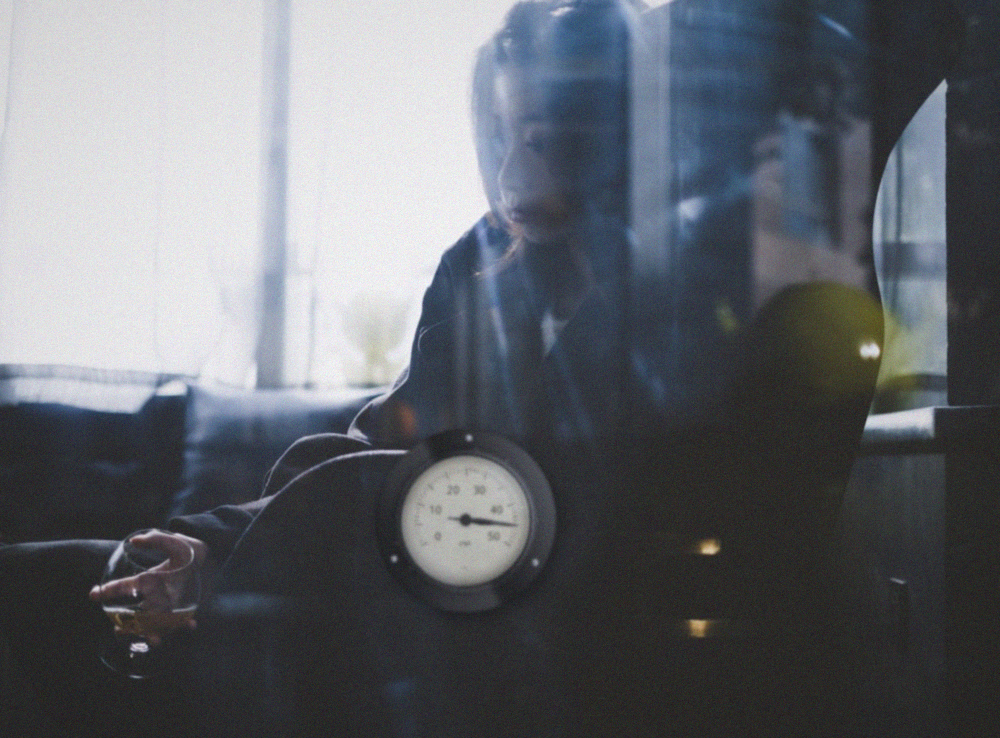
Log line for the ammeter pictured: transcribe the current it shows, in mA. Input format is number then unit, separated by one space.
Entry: 45 mA
